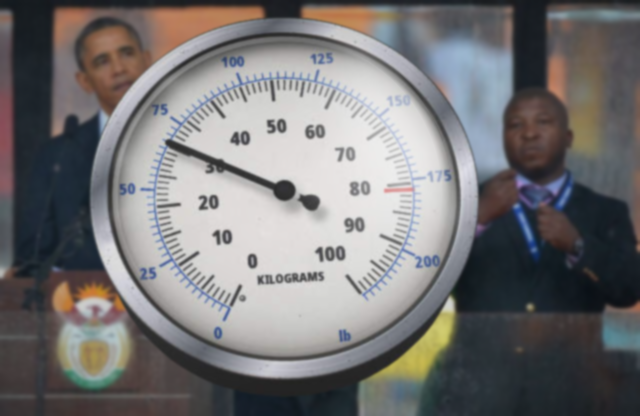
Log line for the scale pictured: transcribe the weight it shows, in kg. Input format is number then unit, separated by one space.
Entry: 30 kg
